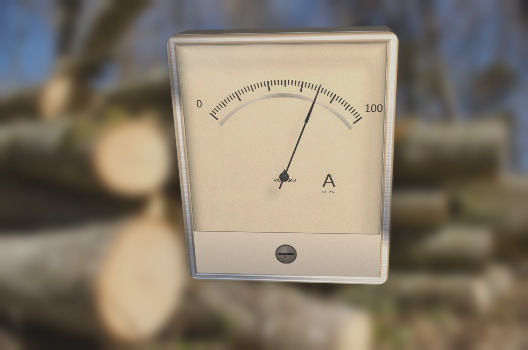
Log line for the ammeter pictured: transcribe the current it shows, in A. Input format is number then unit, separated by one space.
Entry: 70 A
